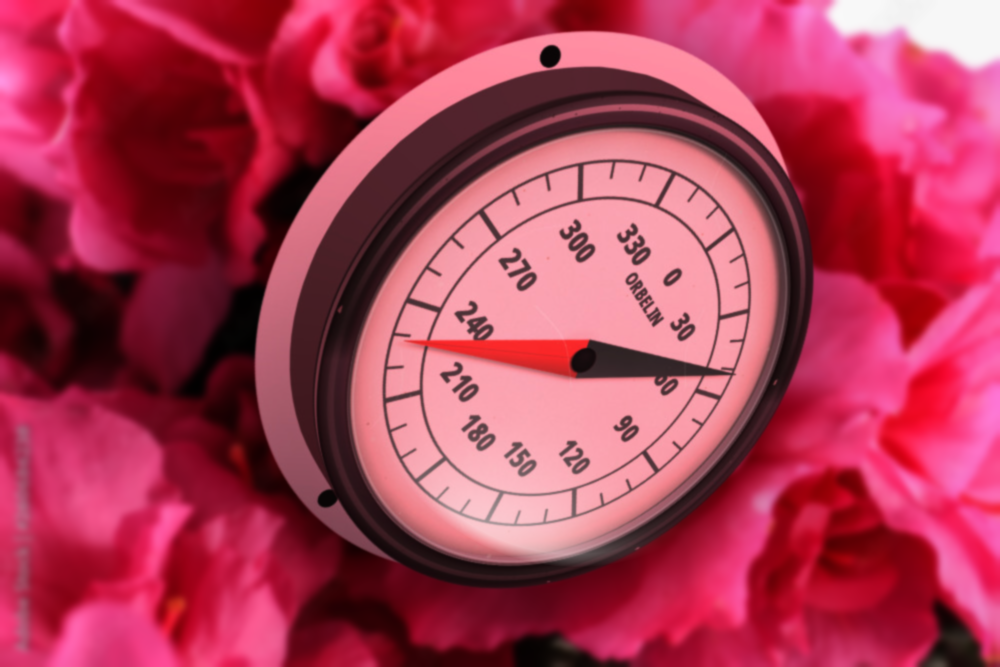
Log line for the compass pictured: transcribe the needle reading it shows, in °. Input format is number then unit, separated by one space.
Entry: 230 °
